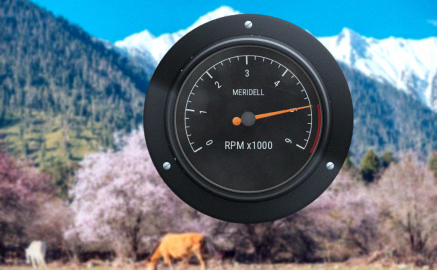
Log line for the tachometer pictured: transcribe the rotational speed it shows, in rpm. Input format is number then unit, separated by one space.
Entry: 5000 rpm
